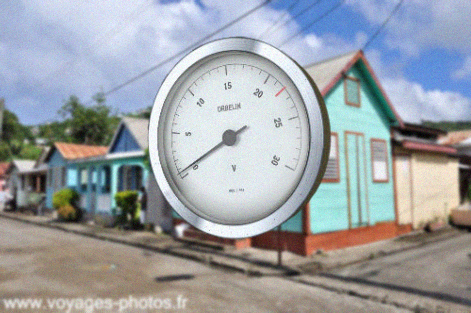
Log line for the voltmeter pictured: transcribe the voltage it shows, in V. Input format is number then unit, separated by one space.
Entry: 0.5 V
